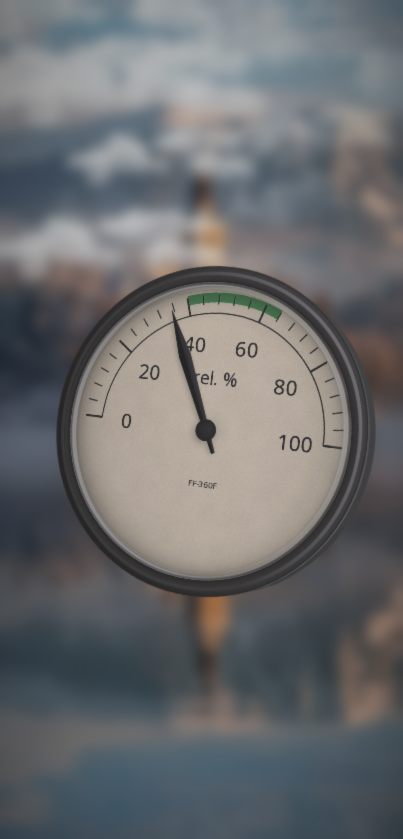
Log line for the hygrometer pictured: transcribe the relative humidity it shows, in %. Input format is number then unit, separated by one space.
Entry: 36 %
